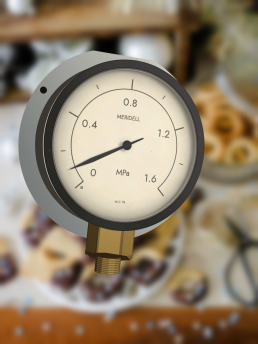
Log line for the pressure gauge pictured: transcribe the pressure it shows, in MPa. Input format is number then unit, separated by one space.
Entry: 0.1 MPa
